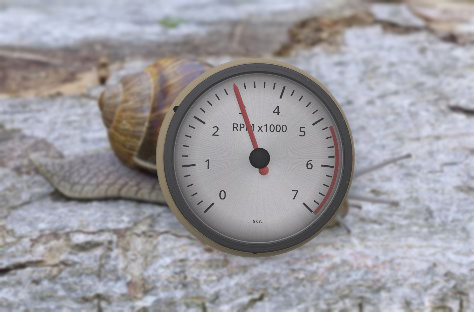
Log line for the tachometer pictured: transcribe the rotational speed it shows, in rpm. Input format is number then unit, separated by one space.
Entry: 3000 rpm
